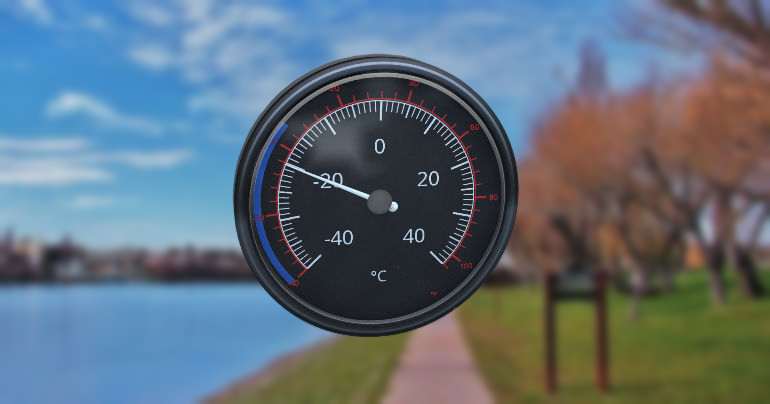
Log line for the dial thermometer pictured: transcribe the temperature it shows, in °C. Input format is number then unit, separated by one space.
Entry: -20 °C
